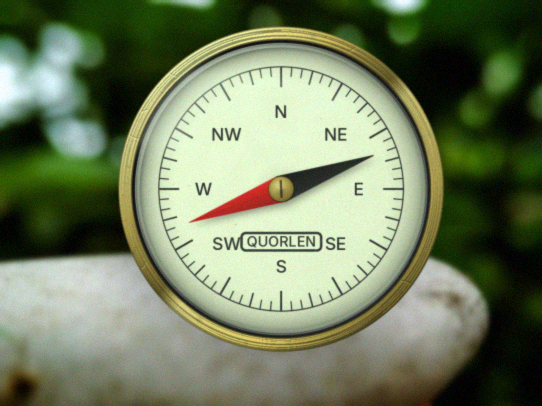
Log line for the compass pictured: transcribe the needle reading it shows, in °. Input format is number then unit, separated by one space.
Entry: 250 °
